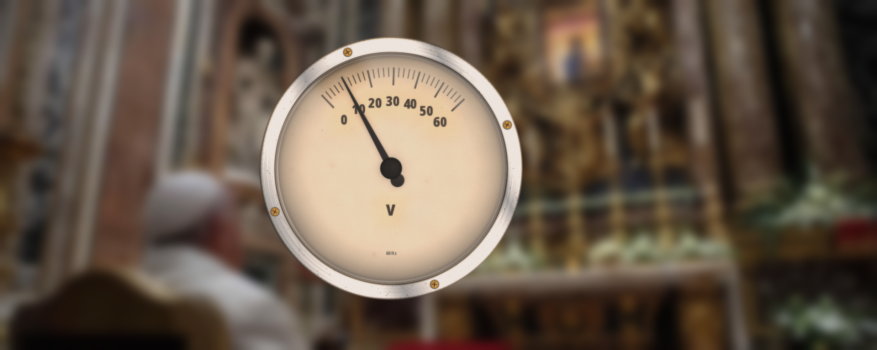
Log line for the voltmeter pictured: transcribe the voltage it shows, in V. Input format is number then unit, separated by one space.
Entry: 10 V
